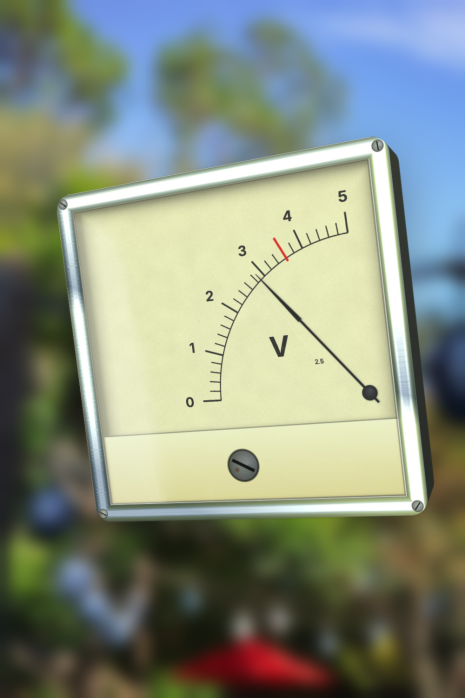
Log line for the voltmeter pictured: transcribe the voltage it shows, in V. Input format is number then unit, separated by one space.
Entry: 2.9 V
